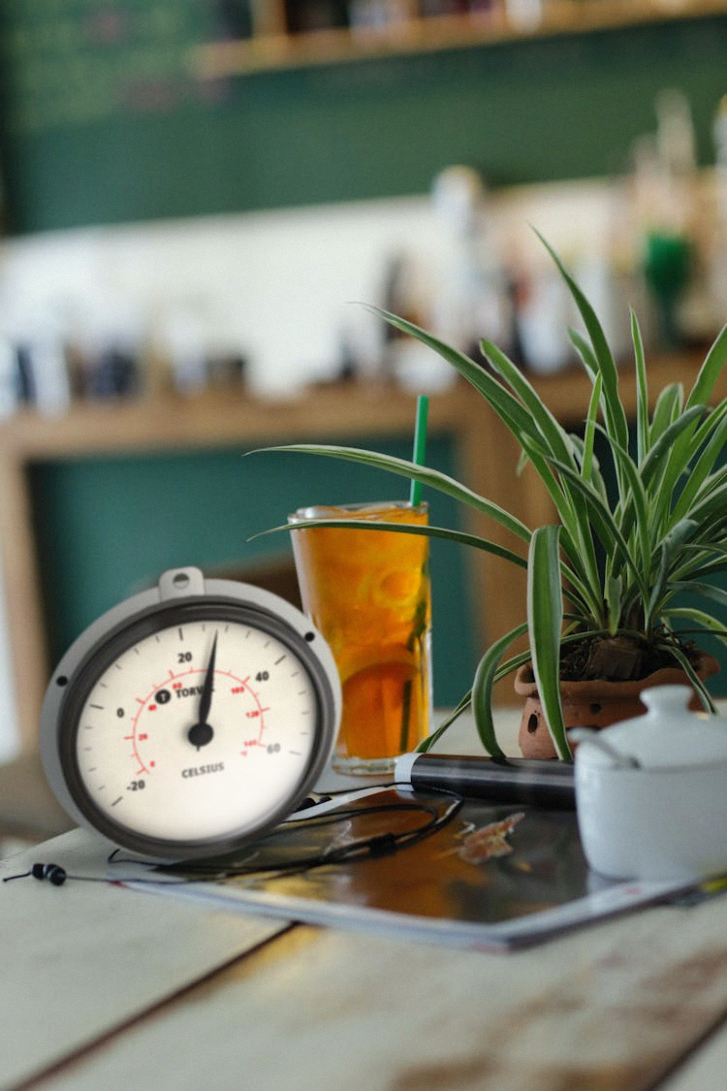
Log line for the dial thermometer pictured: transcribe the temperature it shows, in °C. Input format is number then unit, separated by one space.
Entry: 26 °C
